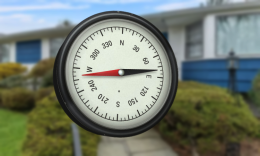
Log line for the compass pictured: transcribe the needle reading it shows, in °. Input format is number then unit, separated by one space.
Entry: 260 °
